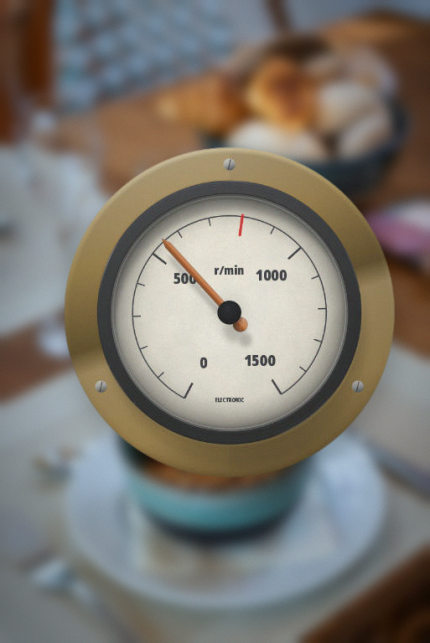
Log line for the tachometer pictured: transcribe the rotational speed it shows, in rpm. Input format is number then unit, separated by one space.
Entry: 550 rpm
